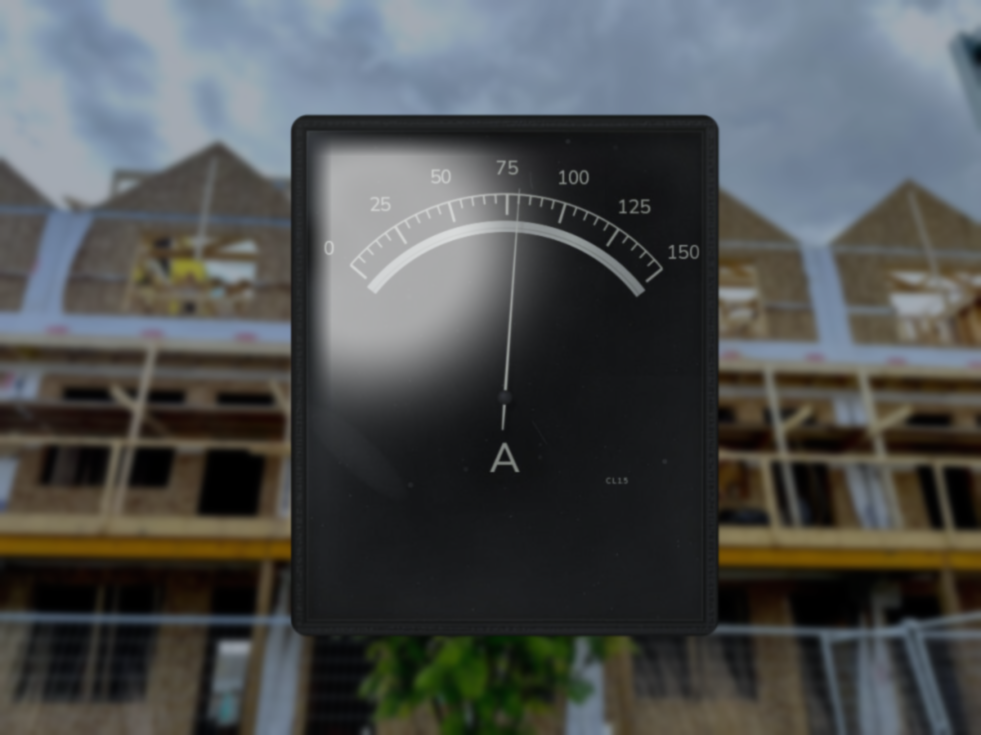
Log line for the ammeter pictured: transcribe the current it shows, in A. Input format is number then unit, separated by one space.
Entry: 80 A
